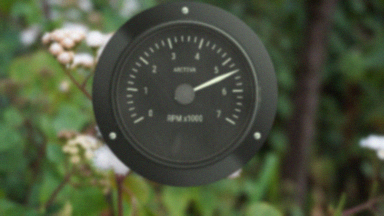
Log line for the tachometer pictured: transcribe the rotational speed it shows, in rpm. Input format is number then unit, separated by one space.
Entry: 5400 rpm
